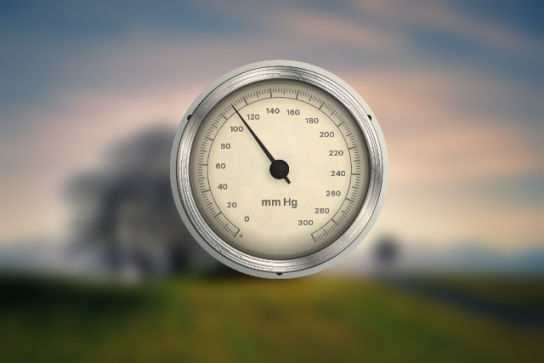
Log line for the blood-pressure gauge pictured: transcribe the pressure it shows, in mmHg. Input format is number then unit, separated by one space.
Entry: 110 mmHg
